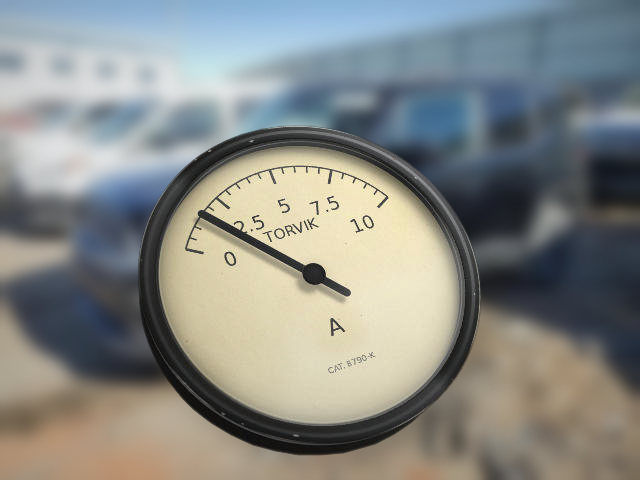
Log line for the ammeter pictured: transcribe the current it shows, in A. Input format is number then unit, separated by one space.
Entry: 1.5 A
